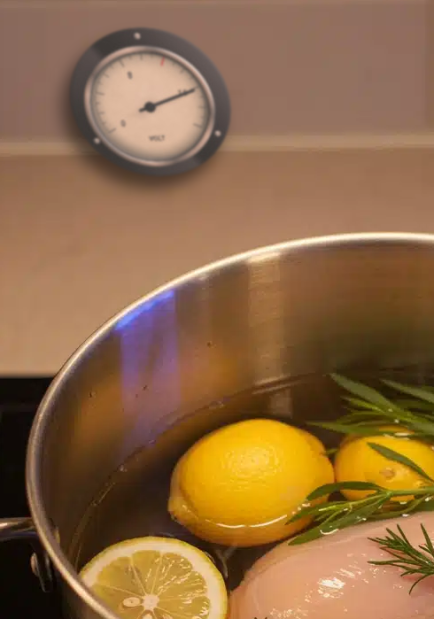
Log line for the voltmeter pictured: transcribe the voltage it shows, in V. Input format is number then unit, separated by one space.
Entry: 16 V
